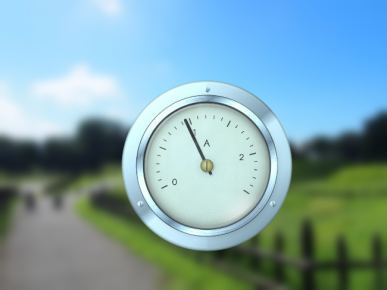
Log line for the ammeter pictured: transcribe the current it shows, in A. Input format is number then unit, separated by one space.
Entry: 0.95 A
